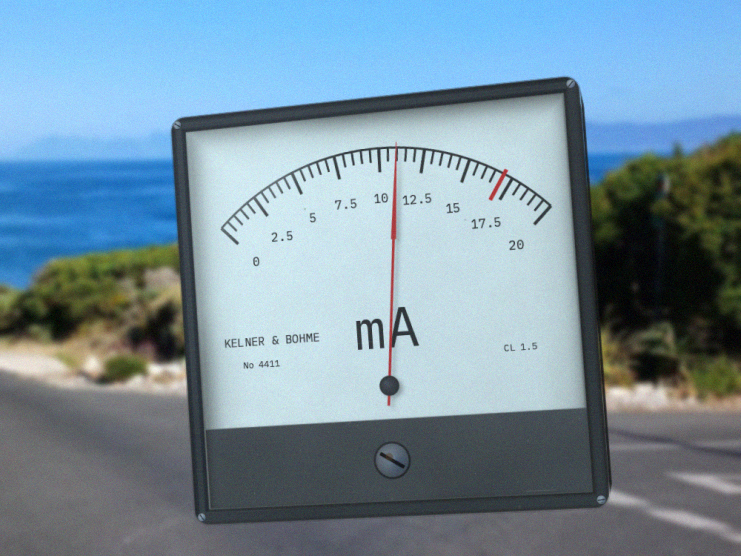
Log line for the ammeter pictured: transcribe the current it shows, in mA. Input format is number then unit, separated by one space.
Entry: 11 mA
